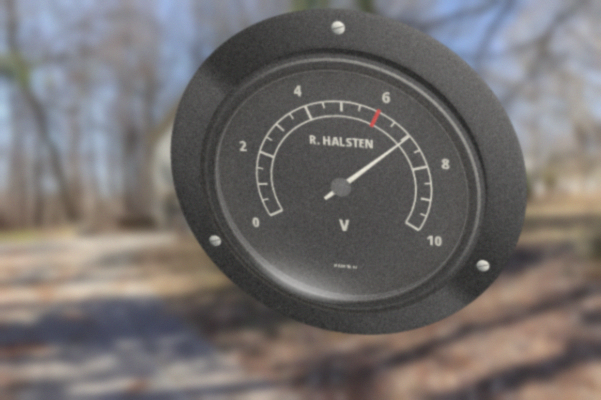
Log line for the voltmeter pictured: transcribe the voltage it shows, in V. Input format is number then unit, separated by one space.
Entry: 7 V
